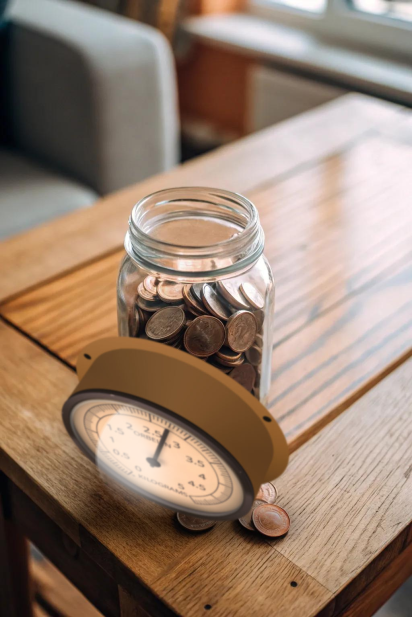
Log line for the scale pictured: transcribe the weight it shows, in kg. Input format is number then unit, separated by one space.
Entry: 2.75 kg
